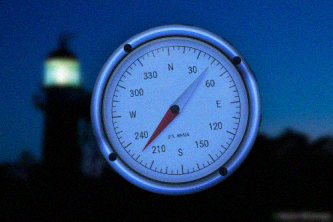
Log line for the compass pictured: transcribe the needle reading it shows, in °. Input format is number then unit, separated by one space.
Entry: 225 °
